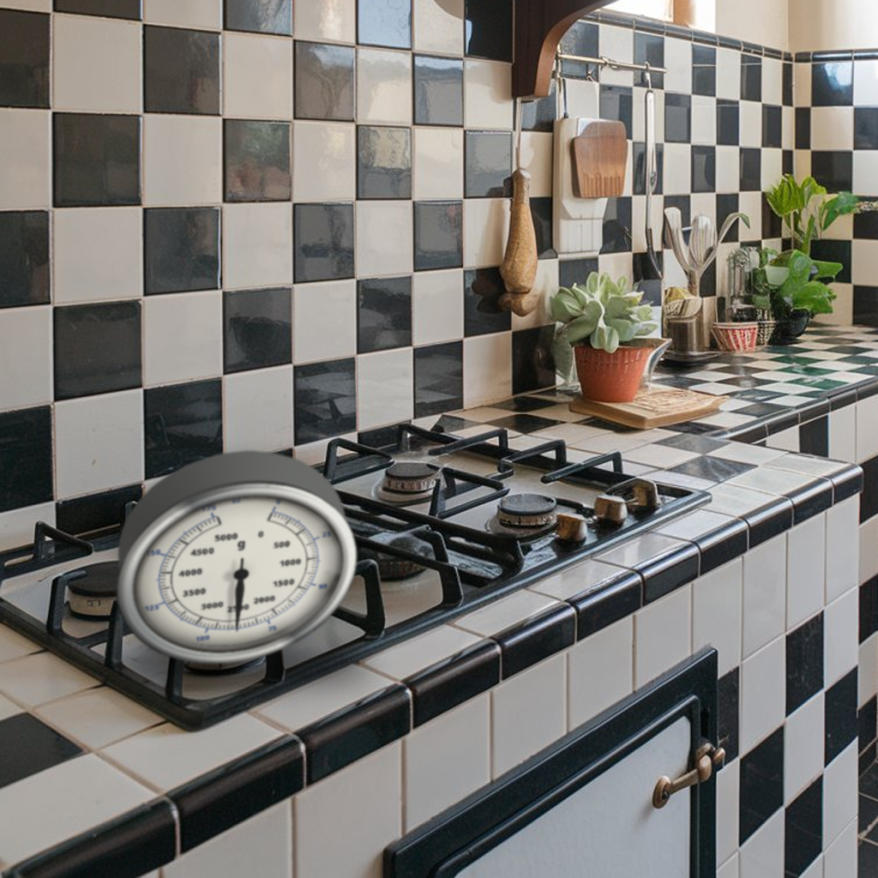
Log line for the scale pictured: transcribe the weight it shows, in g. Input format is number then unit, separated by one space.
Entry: 2500 g
